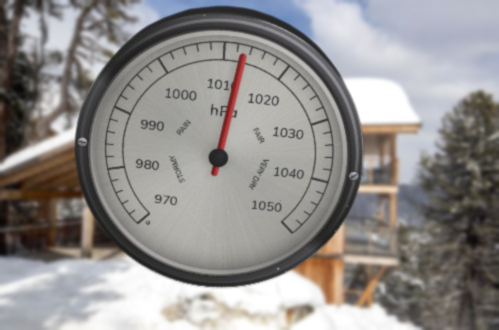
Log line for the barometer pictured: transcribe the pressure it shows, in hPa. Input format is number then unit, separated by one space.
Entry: 1013 hPa
